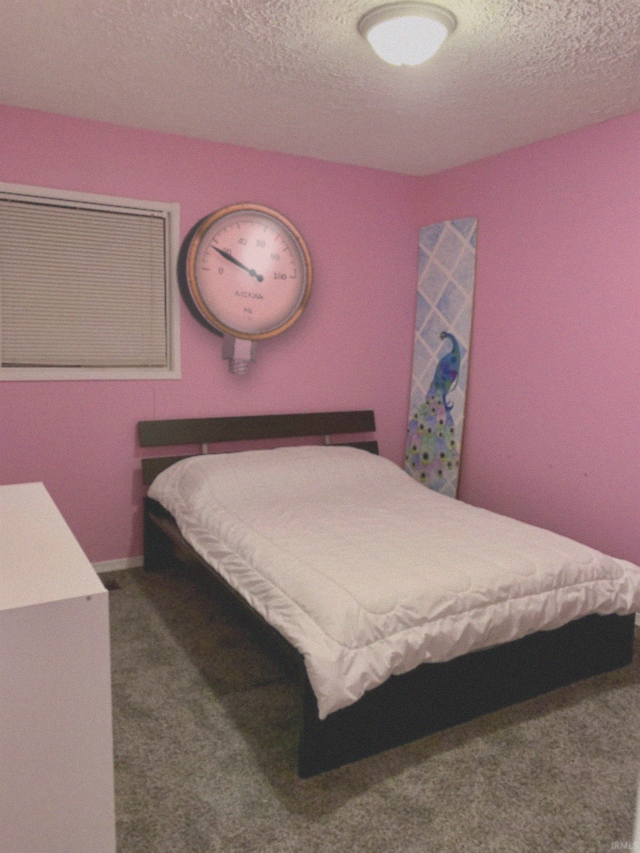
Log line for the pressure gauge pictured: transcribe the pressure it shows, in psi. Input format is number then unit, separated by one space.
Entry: 15 psi
